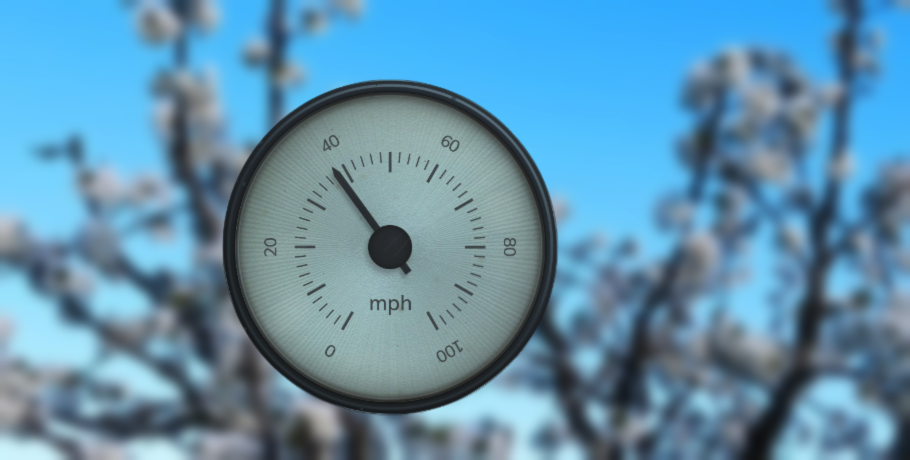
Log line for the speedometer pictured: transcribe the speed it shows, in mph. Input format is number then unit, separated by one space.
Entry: 38 mph
